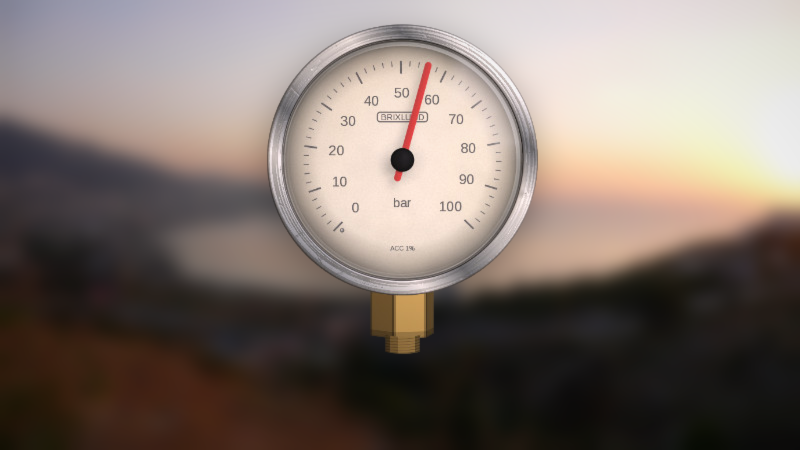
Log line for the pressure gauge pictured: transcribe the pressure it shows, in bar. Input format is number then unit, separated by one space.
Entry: 56 bar
